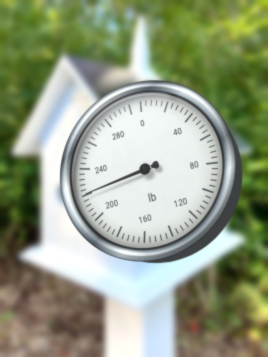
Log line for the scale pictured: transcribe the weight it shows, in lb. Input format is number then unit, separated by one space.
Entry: 220 lb
